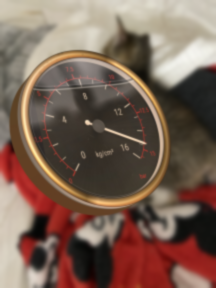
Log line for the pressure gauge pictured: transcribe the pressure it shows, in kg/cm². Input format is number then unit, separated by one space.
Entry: 15 kg/cm²
